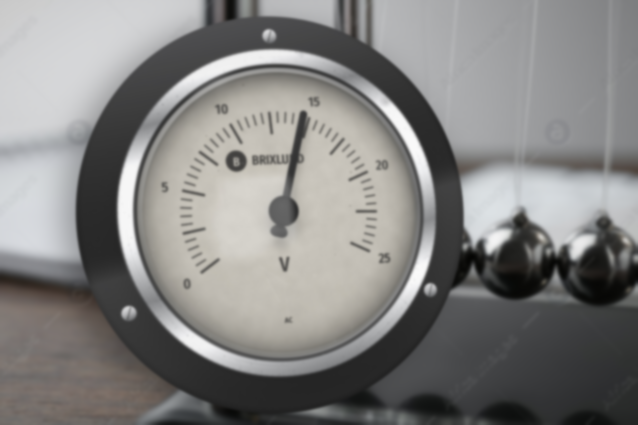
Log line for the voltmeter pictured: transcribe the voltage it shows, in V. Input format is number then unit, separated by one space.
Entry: 14.5 V
